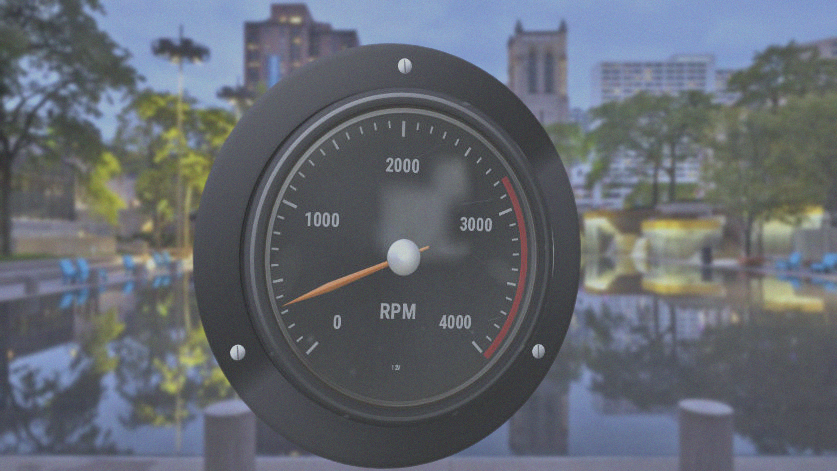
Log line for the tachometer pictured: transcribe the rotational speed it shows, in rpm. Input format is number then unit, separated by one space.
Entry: 350 rpm
